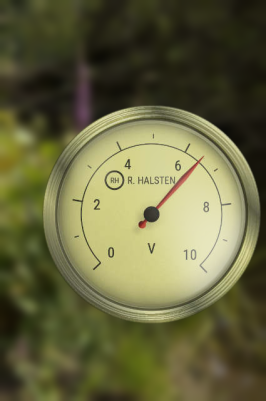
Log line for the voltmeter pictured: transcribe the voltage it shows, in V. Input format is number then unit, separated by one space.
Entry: 6.5 V
